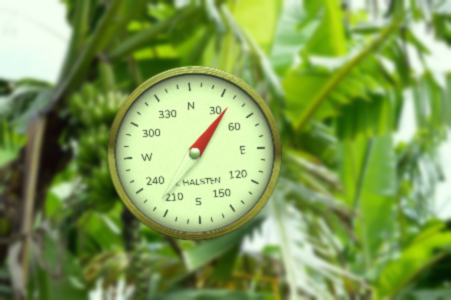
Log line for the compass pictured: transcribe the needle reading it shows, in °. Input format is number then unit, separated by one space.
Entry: 40 °
